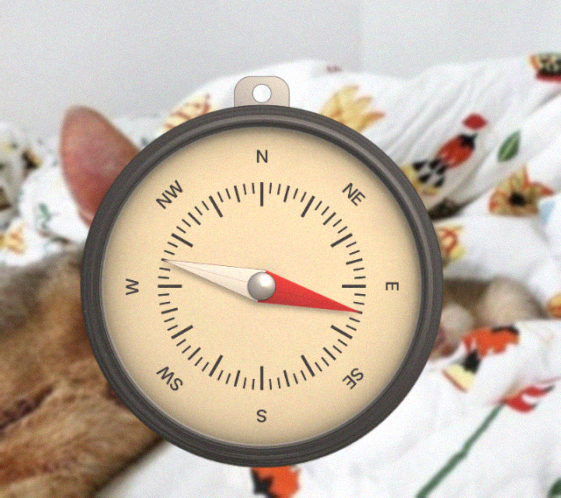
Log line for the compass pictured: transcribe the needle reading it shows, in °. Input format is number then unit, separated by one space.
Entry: 105 °
